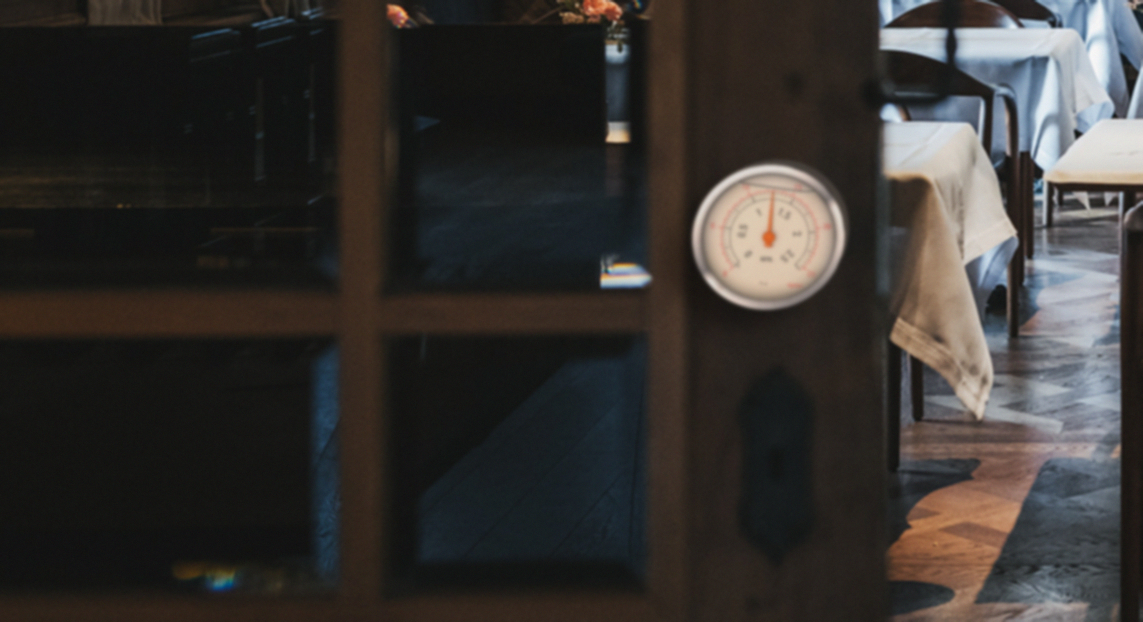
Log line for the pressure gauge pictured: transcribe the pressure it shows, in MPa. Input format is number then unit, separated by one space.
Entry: 1.25 MPa
